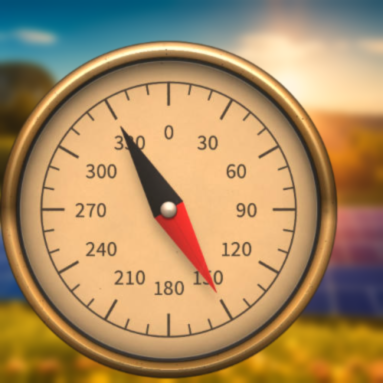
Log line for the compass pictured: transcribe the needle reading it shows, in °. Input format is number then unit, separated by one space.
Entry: 150 °
